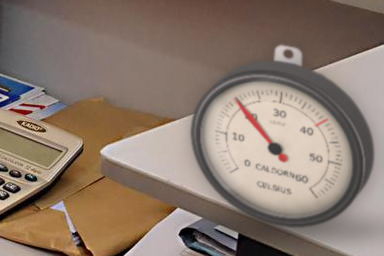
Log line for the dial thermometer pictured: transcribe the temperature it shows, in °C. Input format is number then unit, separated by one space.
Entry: 20 °C
